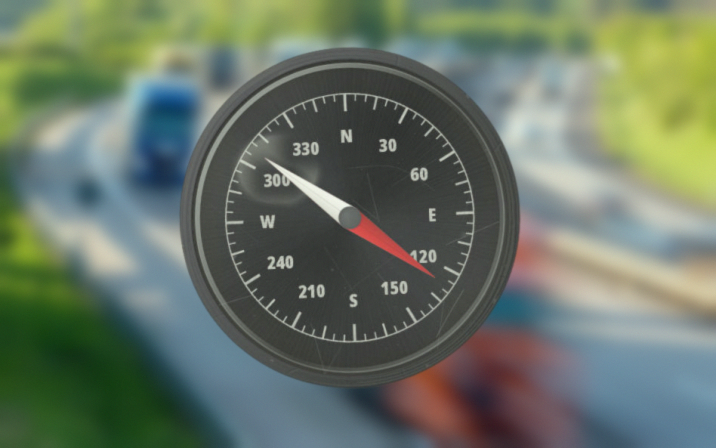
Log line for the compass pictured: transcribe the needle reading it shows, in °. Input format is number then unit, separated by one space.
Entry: 127.5 °
